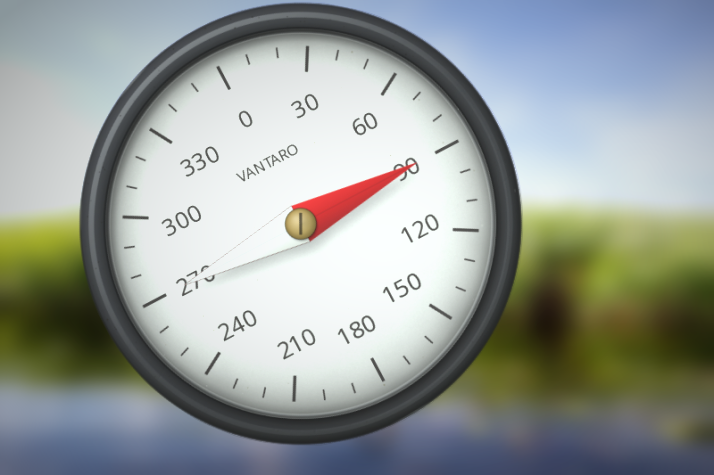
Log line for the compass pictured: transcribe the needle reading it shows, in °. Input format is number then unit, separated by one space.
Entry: 90 °
